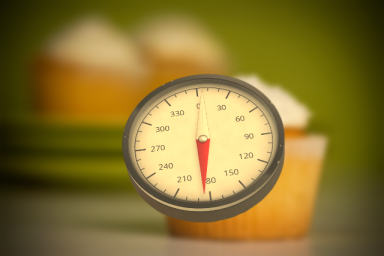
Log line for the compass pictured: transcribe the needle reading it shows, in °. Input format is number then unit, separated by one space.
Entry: 185 °
